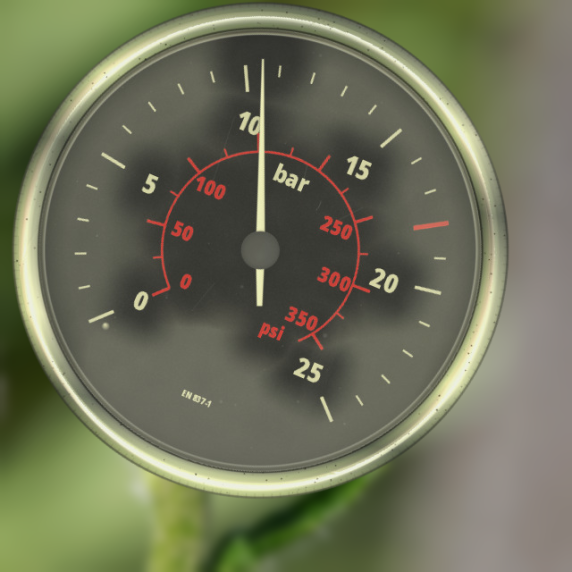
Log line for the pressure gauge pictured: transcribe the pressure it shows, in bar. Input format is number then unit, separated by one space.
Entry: 10.5 bar
